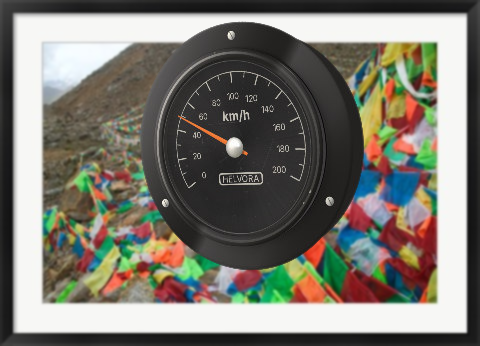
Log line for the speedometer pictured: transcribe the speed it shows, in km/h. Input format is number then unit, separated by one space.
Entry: 50 km/h
